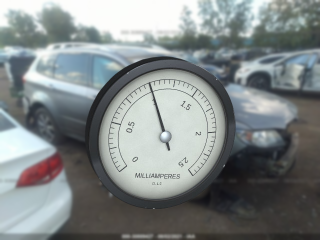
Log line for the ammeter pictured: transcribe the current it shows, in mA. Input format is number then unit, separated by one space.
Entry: 1 mA
